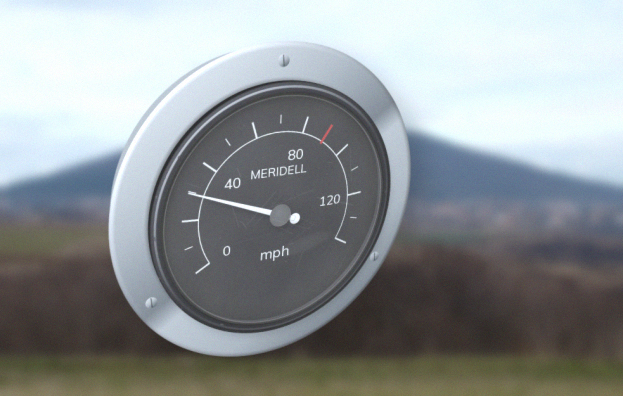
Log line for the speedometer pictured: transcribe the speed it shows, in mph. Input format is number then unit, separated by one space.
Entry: 30 mph
